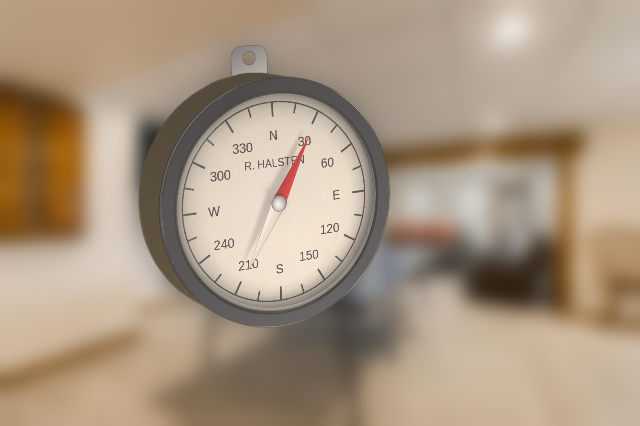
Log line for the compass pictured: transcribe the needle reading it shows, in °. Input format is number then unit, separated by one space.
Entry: 30 °
